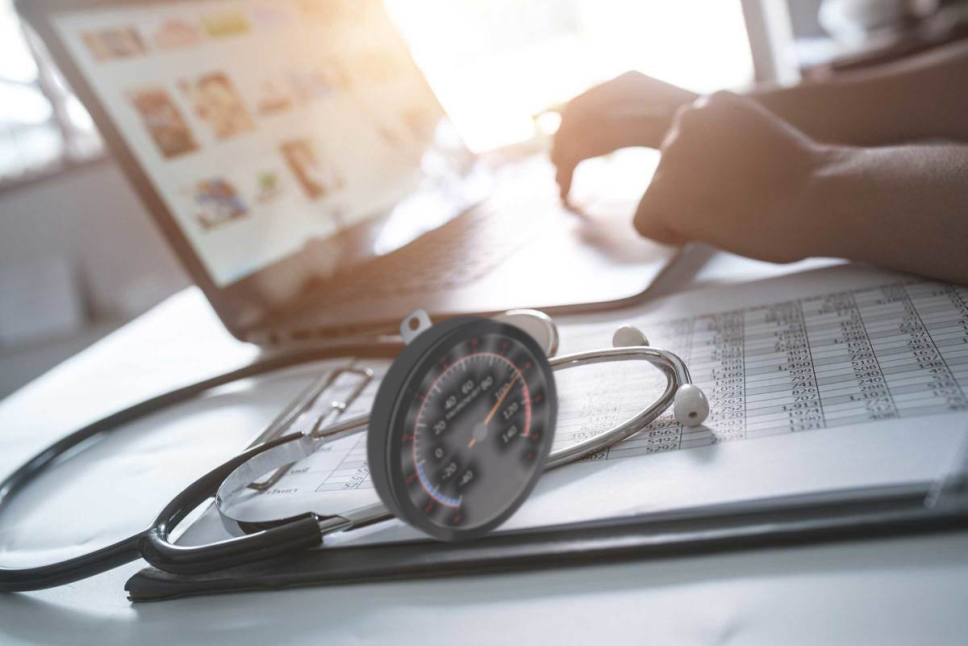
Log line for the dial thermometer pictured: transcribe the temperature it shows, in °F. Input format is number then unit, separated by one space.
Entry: 100 °F
